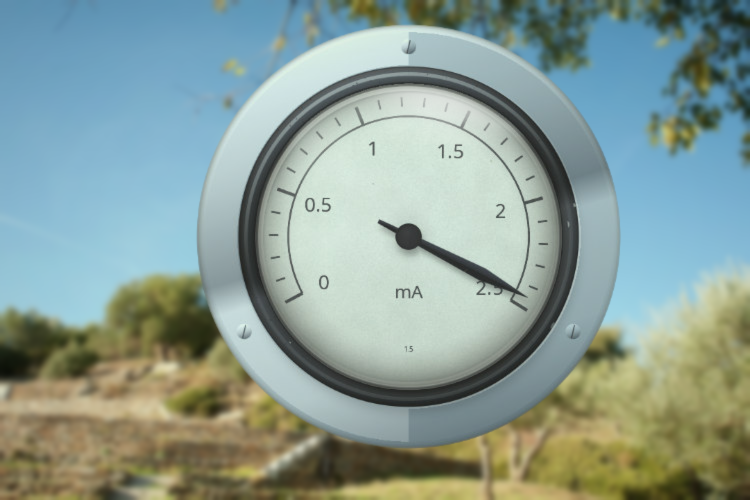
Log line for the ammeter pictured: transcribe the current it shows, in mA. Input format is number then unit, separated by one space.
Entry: 2.45 mA
